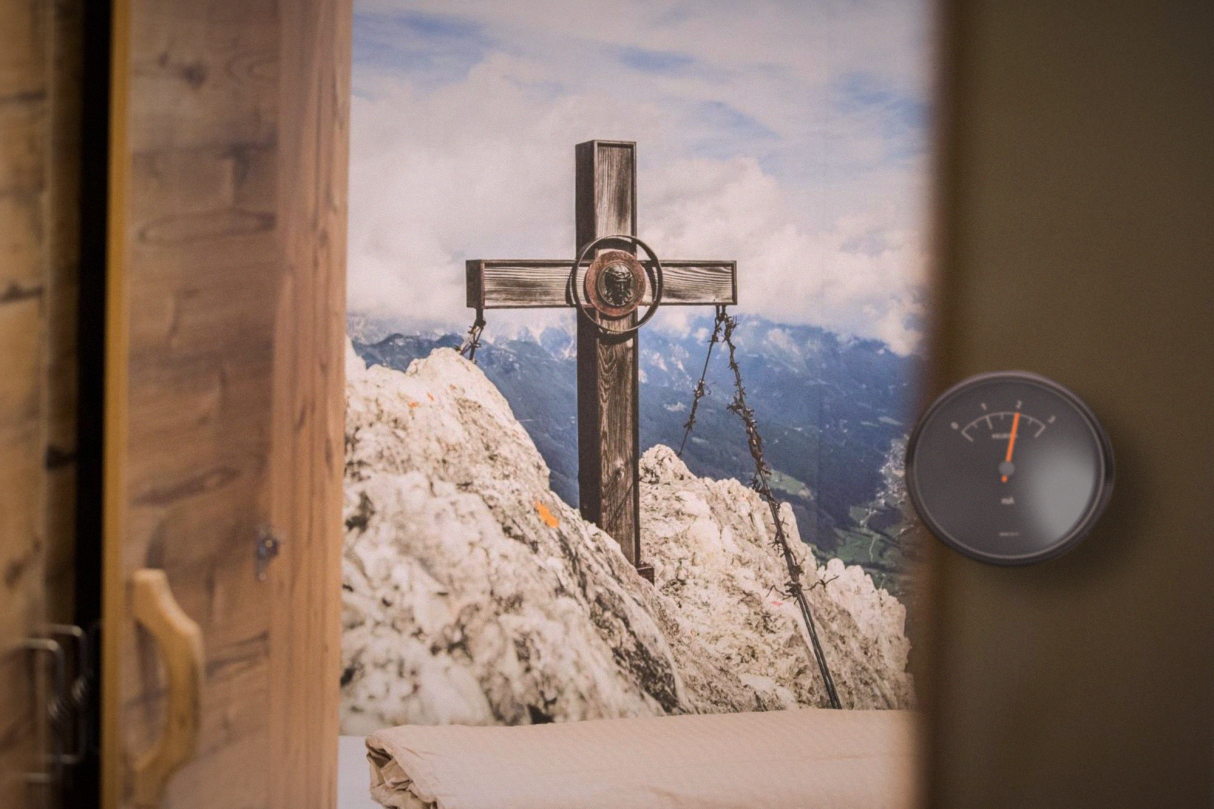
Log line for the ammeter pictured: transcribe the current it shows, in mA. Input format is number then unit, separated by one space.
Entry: 2 mA
